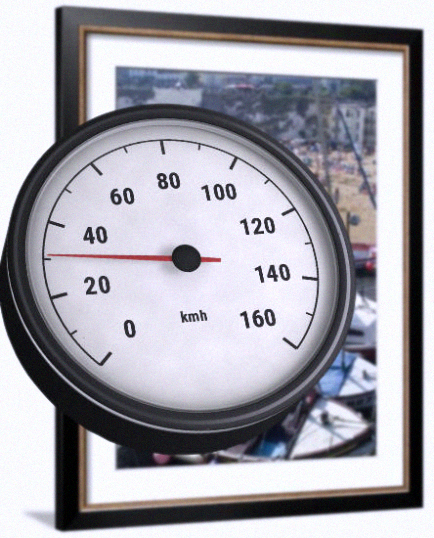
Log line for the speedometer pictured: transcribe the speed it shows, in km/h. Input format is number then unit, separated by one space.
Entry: 30 km/h
